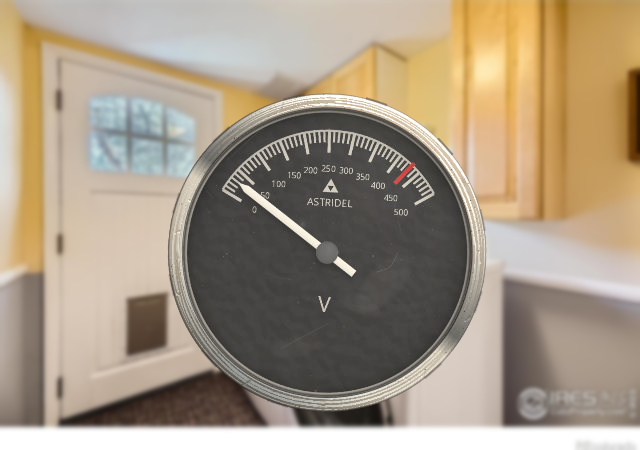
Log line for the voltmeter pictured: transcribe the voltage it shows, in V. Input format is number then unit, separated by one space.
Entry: 30 V
